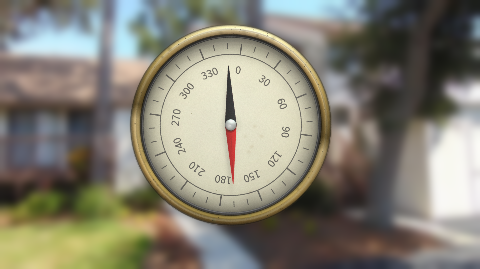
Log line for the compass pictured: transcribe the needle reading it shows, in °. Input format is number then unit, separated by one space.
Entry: 170 °
